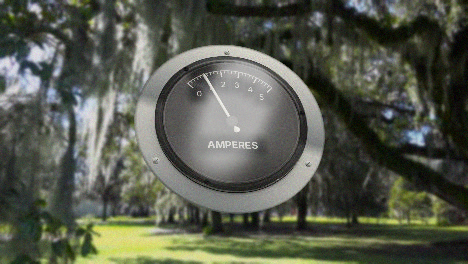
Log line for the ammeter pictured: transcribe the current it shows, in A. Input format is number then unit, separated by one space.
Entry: 1 A
